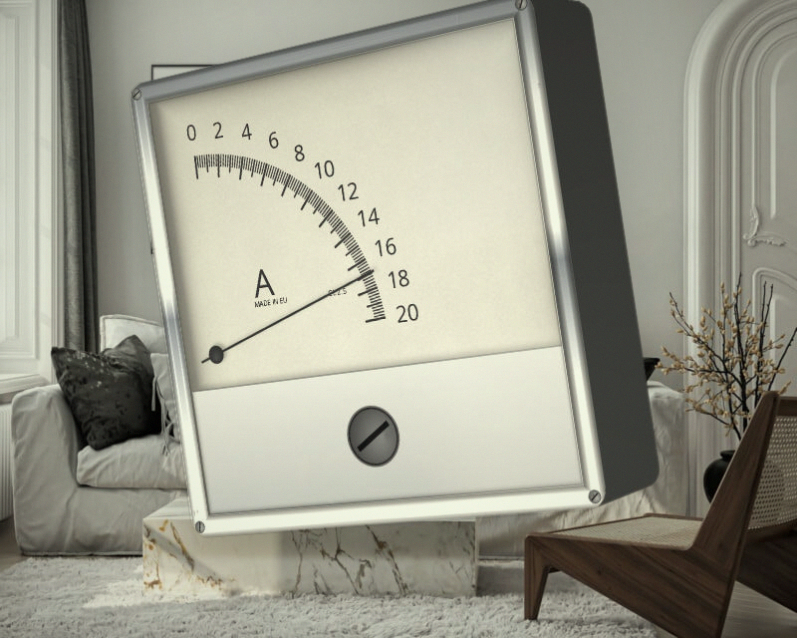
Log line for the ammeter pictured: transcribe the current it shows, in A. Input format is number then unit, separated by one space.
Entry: 17 A
